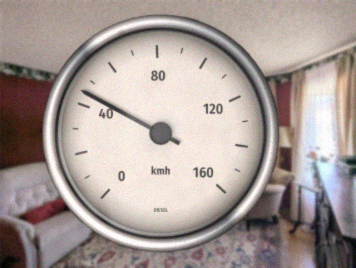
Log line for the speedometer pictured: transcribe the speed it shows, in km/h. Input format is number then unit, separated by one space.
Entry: 45 km/h
